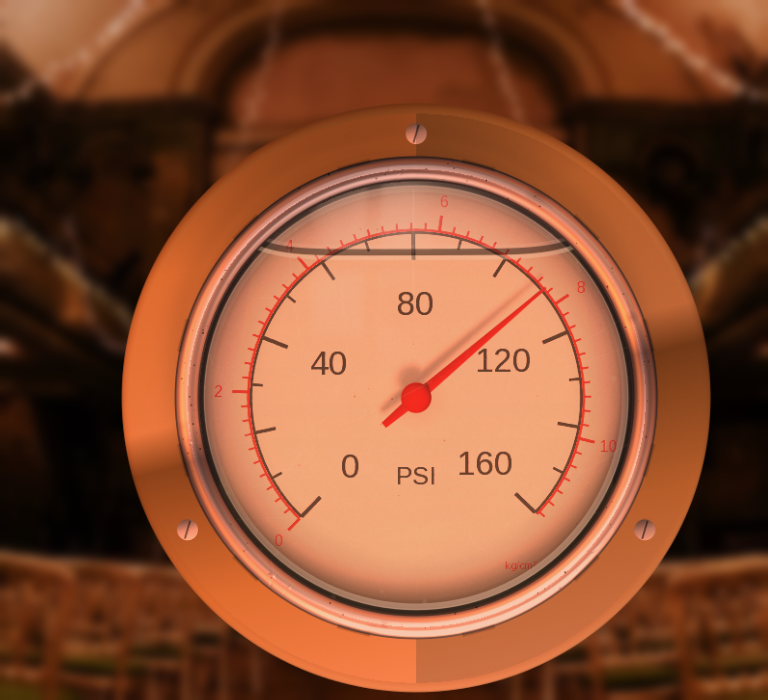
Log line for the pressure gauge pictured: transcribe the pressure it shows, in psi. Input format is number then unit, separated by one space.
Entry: 110 psi
